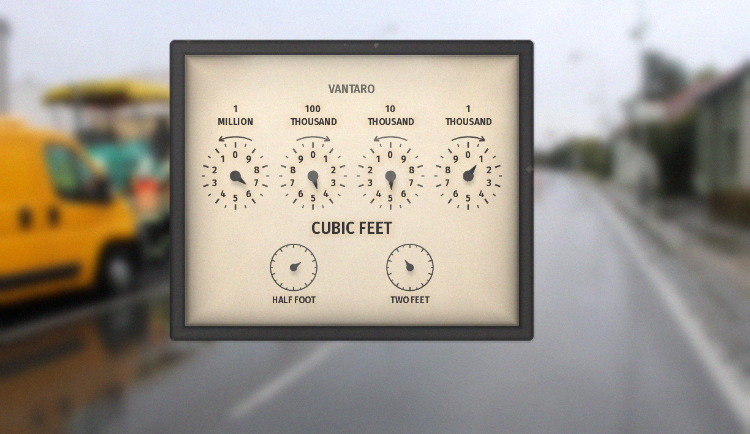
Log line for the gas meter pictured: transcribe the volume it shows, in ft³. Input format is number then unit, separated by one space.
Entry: 645100 ft³
